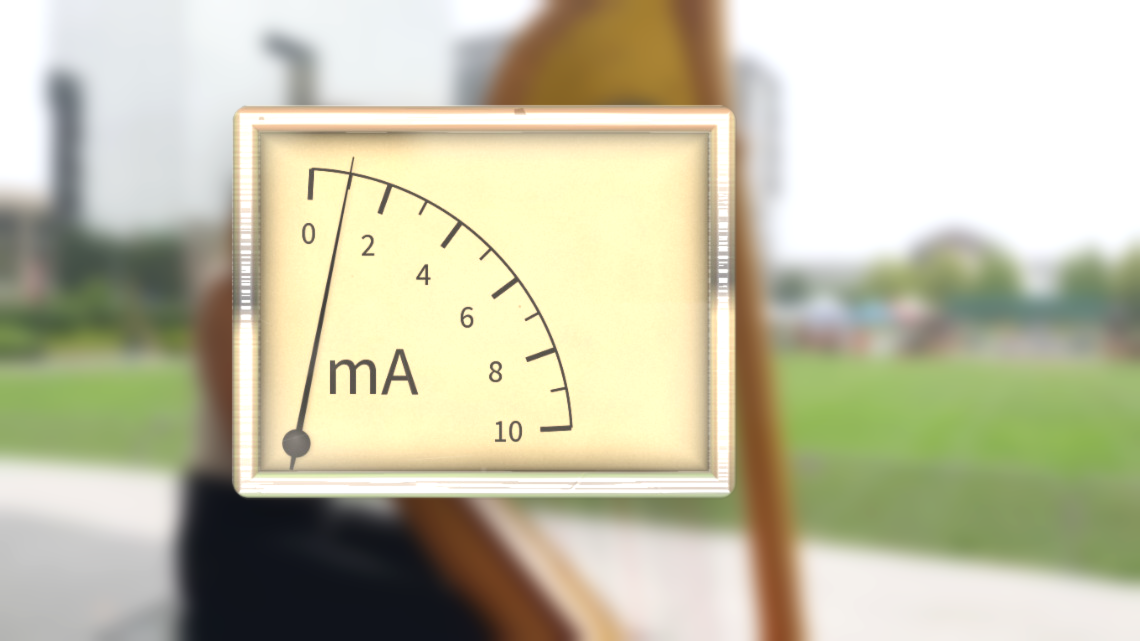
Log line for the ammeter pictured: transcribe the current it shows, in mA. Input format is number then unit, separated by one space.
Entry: 1 mA
